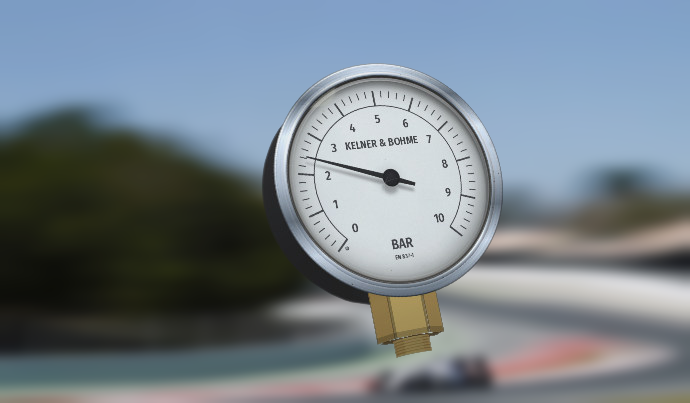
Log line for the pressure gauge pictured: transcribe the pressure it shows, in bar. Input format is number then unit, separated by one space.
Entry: 2.4 bar
